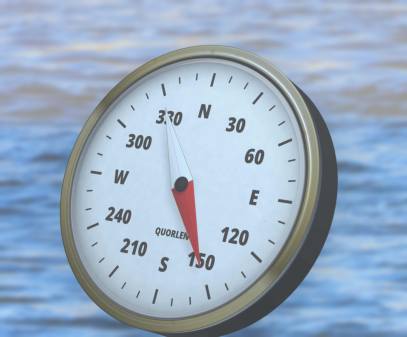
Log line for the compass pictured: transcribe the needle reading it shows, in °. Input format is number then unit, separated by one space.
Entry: 150 °
